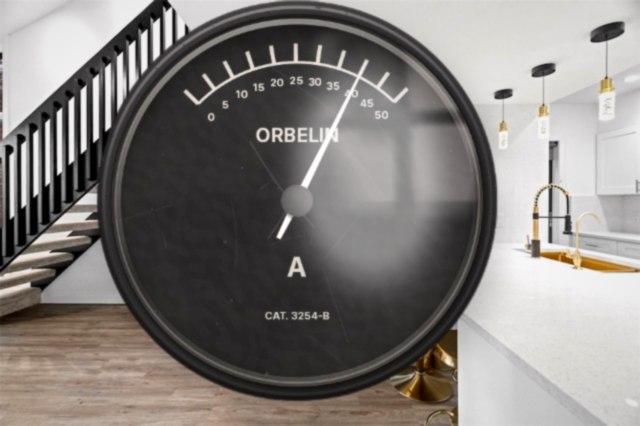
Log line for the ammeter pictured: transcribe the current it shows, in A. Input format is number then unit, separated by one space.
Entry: 40 A
